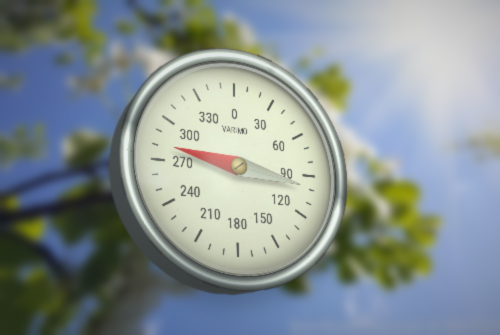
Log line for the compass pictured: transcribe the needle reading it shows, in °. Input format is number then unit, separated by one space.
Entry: 280 °
